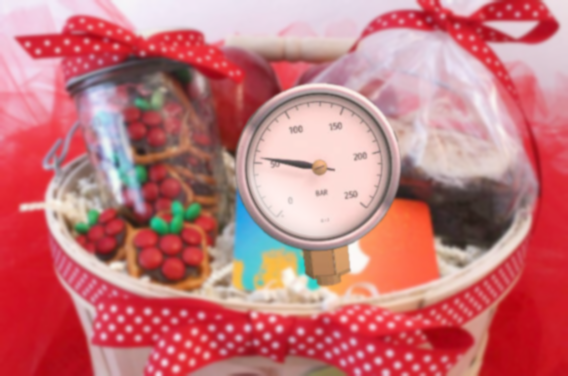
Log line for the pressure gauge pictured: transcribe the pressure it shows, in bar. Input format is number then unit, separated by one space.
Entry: 55 bar
